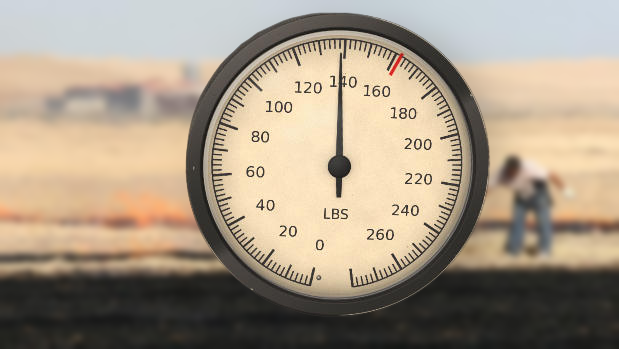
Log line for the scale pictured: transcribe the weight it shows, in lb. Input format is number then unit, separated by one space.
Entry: 138 lb
